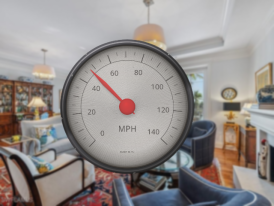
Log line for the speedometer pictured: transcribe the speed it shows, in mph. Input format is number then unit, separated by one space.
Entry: 47.5 mph
